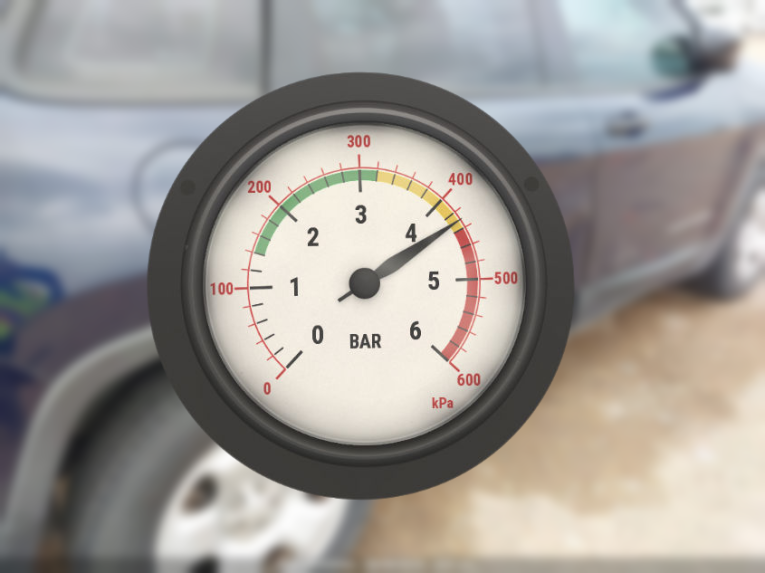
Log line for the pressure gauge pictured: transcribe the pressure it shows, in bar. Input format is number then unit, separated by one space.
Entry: 4.3 bar
